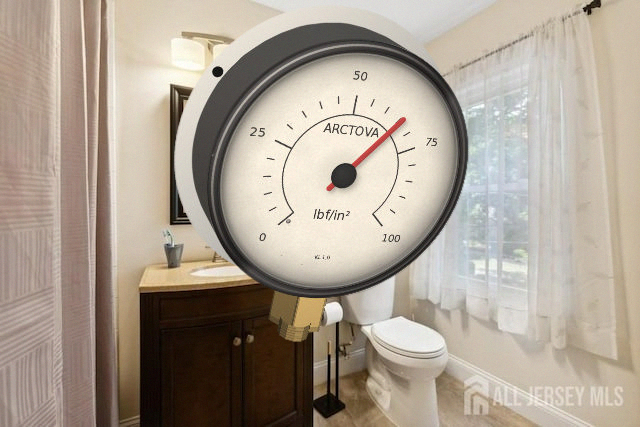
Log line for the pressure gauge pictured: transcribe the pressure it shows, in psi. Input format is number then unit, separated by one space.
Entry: 65 psi
